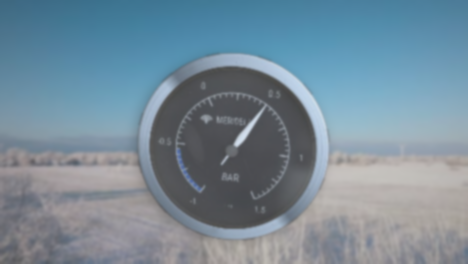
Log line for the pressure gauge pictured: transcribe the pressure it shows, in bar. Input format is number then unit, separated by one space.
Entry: 0.5 bar
